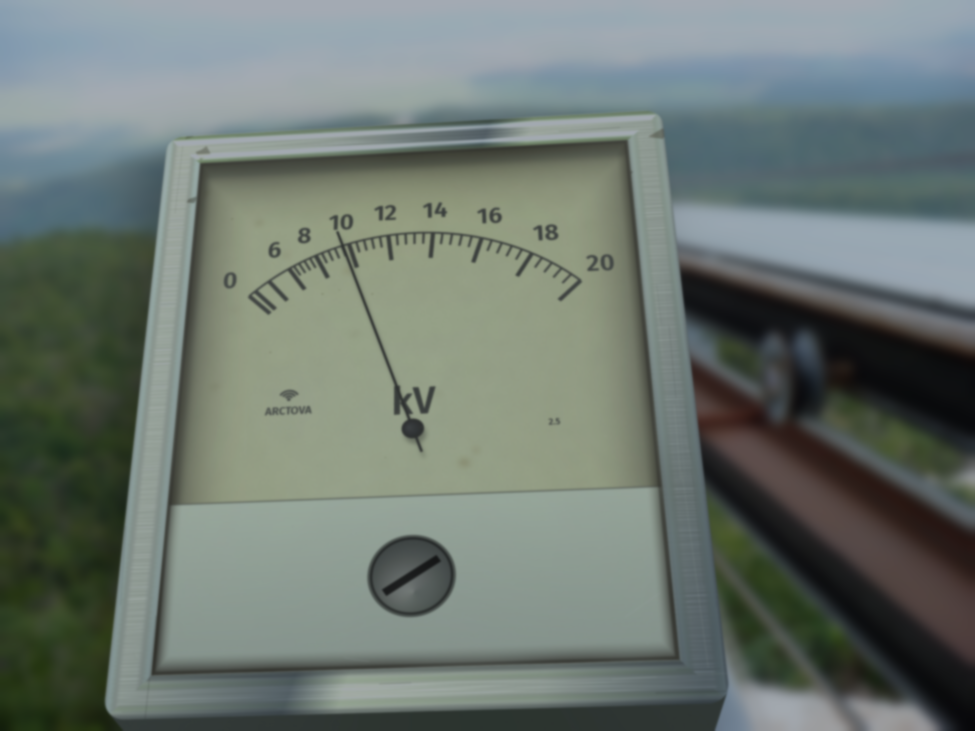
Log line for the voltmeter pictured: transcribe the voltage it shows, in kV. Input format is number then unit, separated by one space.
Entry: 9.6 kV
